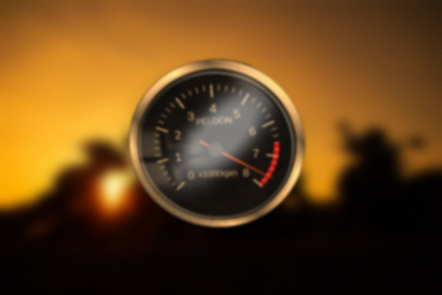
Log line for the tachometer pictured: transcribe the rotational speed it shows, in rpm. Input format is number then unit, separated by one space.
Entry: 7600 rpm
